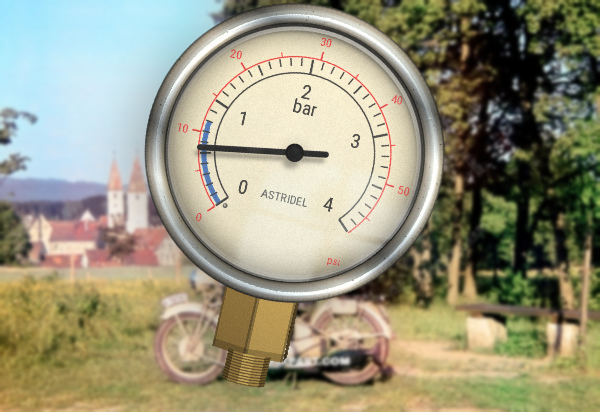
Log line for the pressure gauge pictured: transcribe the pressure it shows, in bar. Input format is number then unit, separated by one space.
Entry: 0.55 bar
